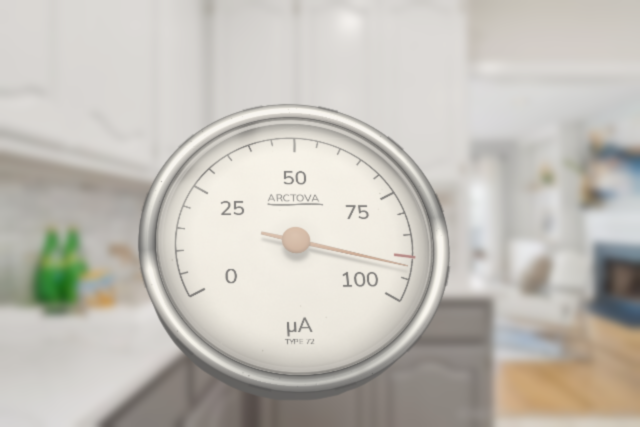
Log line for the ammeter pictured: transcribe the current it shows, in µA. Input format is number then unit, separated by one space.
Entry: 92.5 µA
